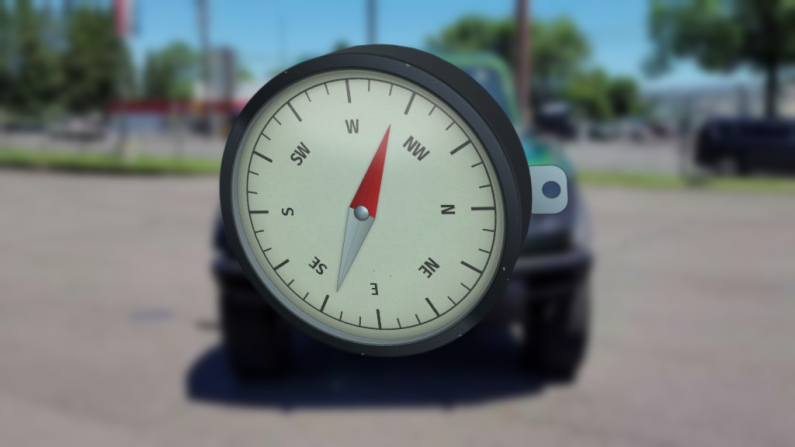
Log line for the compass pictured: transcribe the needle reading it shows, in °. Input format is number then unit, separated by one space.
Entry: 295 °
